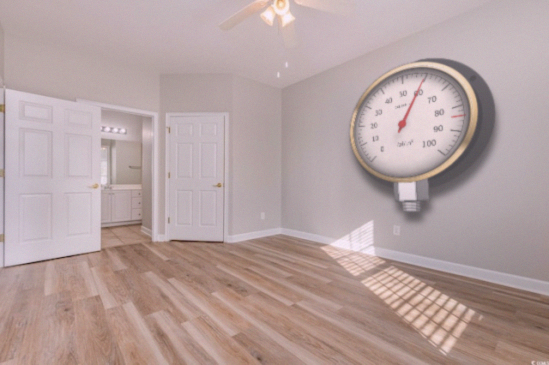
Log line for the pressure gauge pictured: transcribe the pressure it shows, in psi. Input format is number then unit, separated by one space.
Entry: 60 psi
